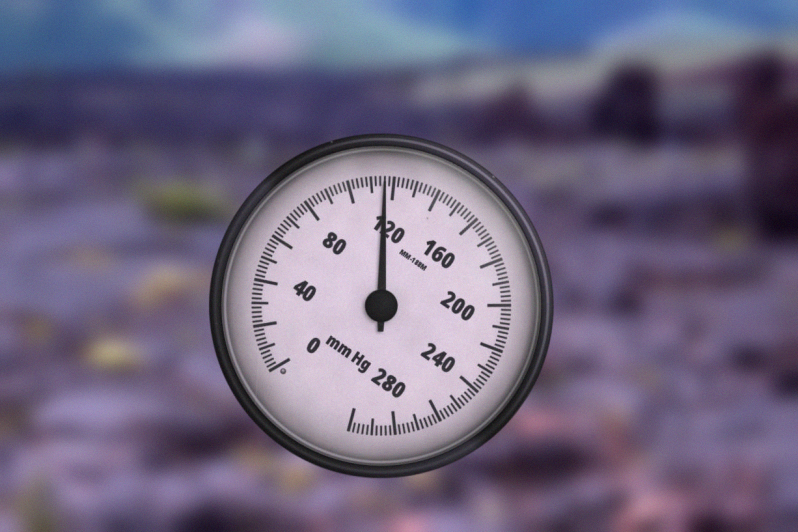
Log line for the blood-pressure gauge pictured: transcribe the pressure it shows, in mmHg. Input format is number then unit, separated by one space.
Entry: 116 mmHg
